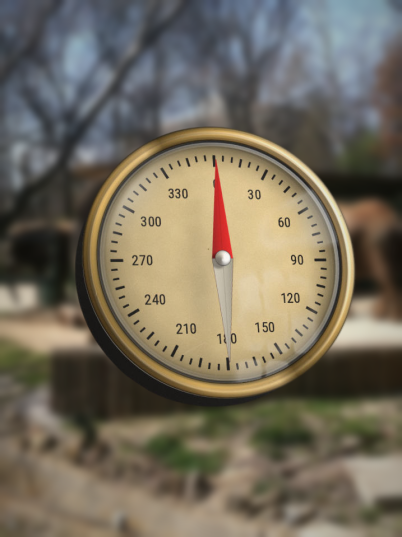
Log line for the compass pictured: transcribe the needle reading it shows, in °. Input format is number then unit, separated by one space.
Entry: 0 °
